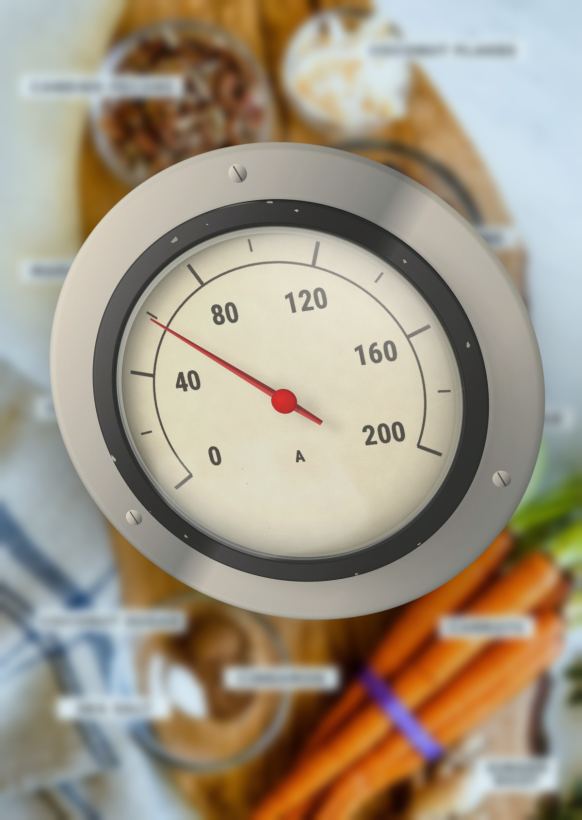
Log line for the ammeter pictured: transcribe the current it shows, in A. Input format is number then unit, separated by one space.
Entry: 60 A
